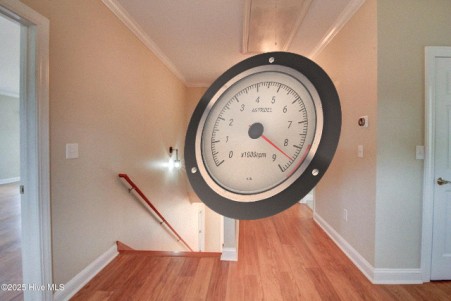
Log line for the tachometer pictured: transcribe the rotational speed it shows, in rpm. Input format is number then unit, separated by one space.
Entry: 8500 rpm
